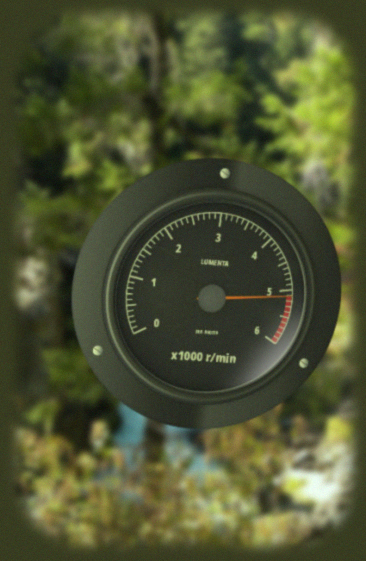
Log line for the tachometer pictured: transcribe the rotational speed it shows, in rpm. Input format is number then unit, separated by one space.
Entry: 5100 rpm
